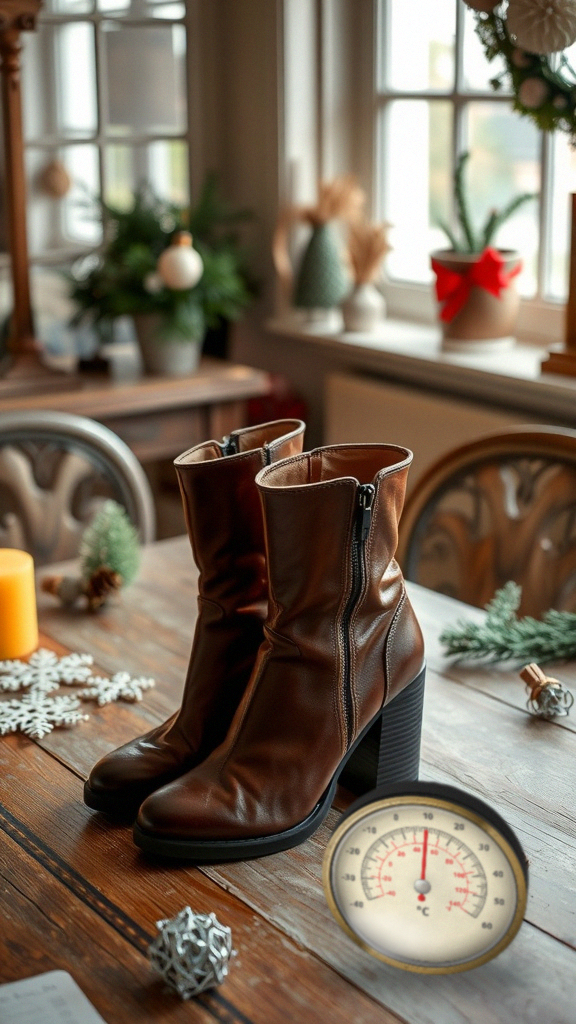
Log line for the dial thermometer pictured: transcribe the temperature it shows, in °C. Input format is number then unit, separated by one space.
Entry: 10 °C
